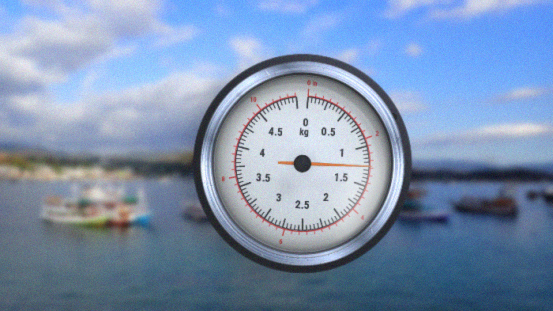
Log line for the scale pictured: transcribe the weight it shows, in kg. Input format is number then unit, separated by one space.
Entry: 1.25 kg
